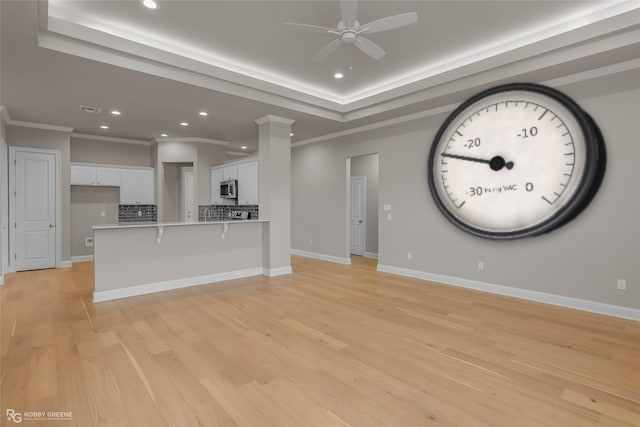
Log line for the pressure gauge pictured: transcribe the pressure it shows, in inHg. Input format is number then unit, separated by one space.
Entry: -23 inHg
